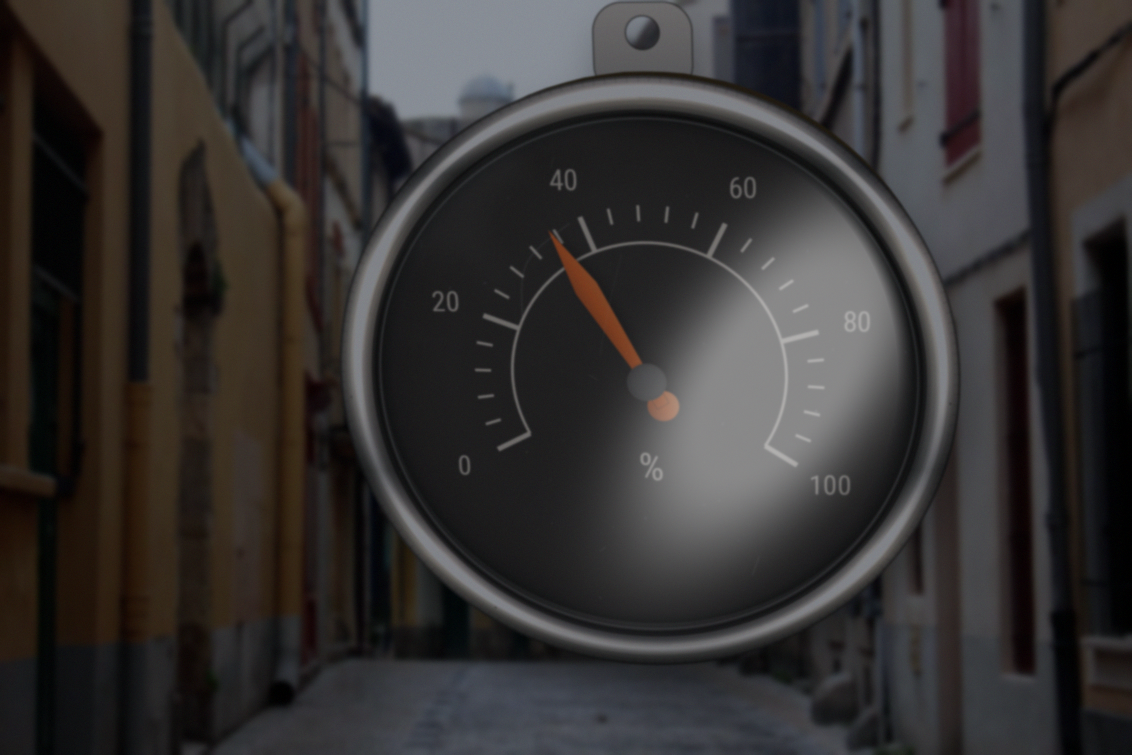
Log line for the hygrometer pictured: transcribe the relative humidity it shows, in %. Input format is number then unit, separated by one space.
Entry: 36 %
